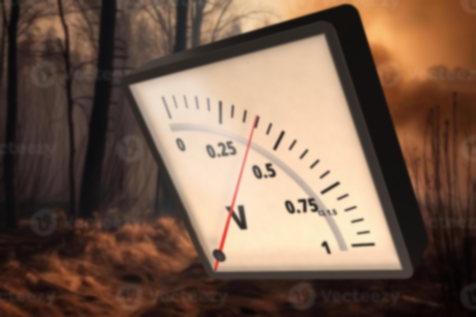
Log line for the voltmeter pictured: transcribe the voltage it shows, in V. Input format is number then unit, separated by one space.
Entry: 0.4 V
